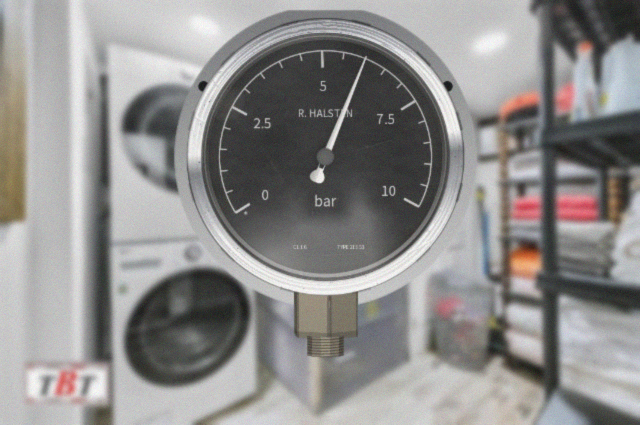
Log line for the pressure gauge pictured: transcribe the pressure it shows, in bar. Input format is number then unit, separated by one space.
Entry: 6 bar
